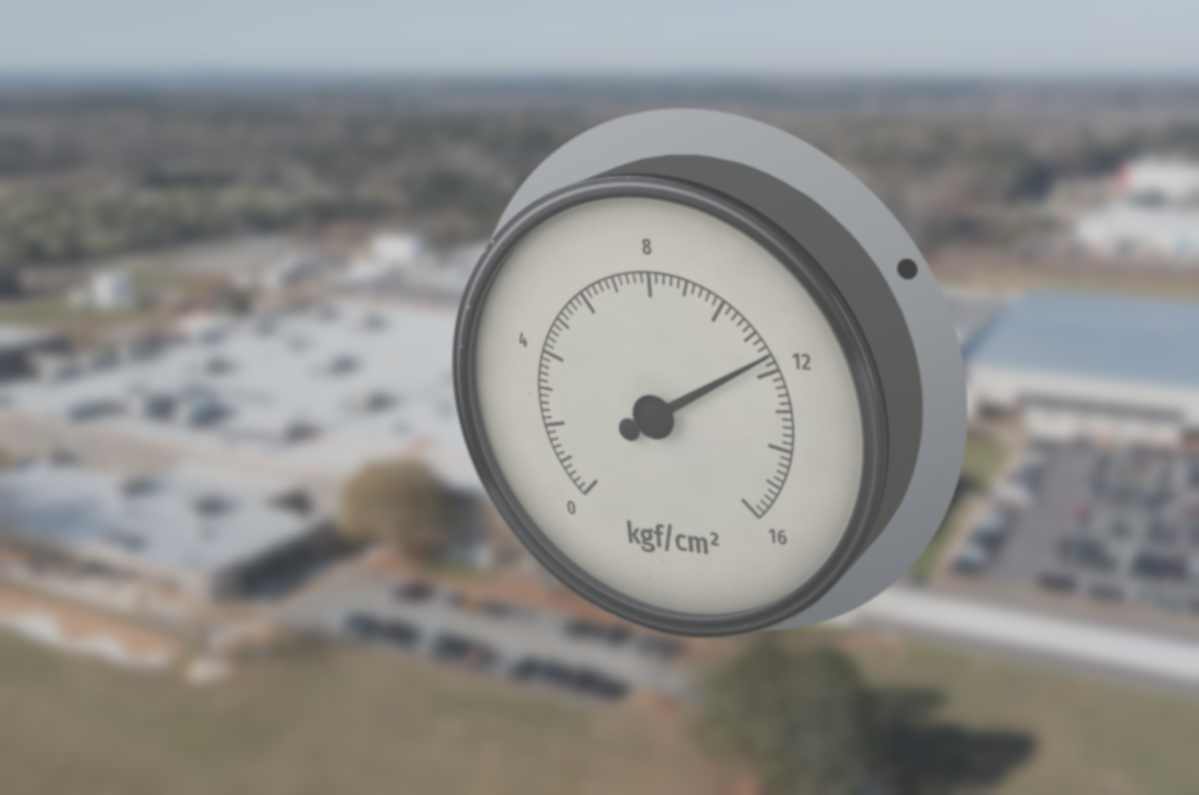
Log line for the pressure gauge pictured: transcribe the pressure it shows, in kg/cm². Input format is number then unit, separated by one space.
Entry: 11.6 kg/cm²
